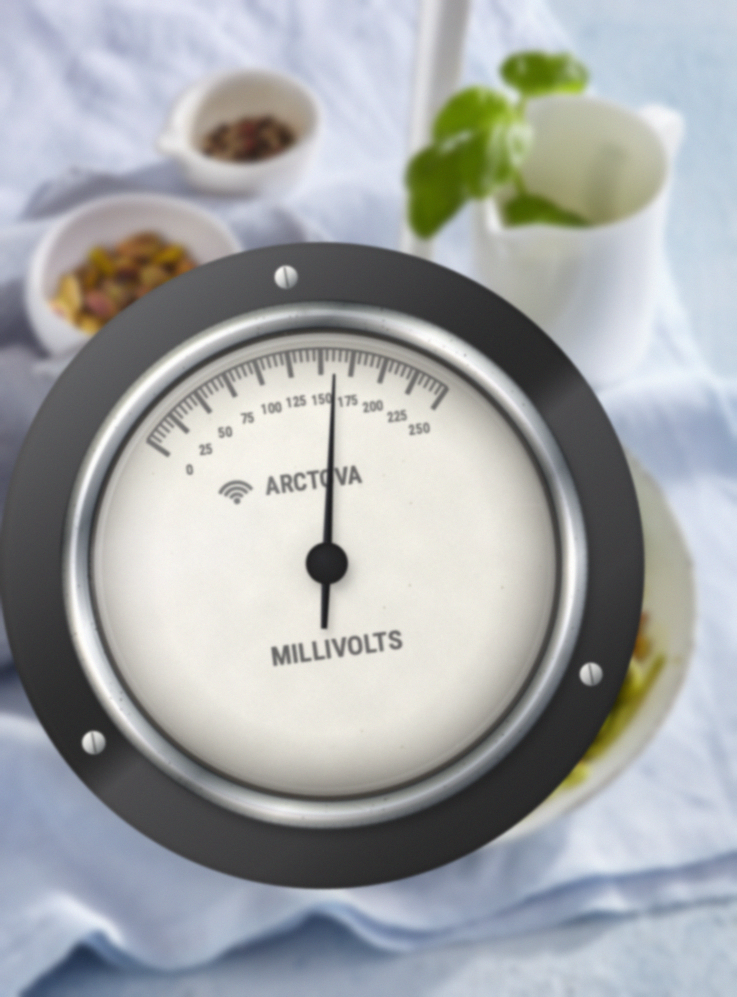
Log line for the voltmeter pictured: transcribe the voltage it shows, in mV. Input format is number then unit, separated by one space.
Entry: 160 mV
